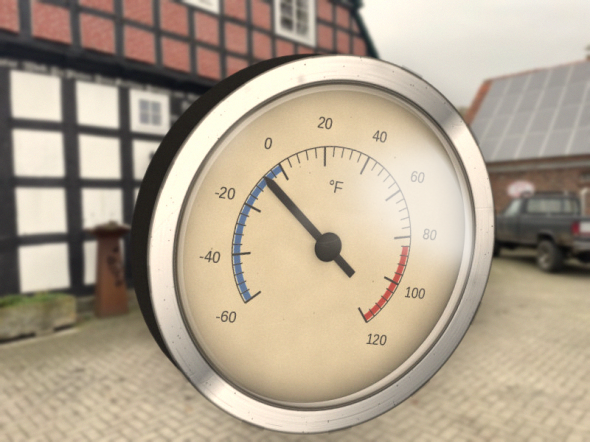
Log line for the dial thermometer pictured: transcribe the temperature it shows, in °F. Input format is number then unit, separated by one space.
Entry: -8 °F
